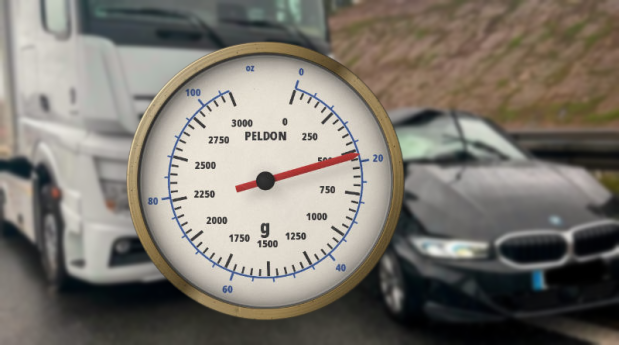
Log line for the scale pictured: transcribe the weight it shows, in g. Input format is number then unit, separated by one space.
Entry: 525 g
